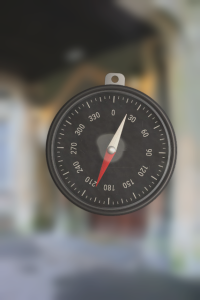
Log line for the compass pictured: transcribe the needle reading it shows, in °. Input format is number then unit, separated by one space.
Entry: 200 °
